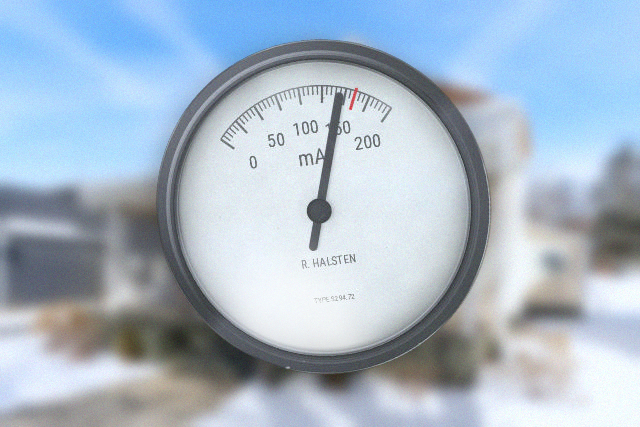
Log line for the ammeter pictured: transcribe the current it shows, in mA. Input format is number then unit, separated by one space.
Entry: 145 mA
